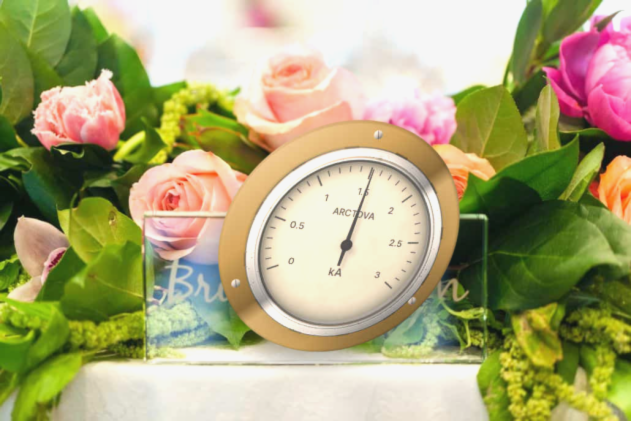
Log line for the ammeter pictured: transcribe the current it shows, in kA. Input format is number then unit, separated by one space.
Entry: 1.5 kA
